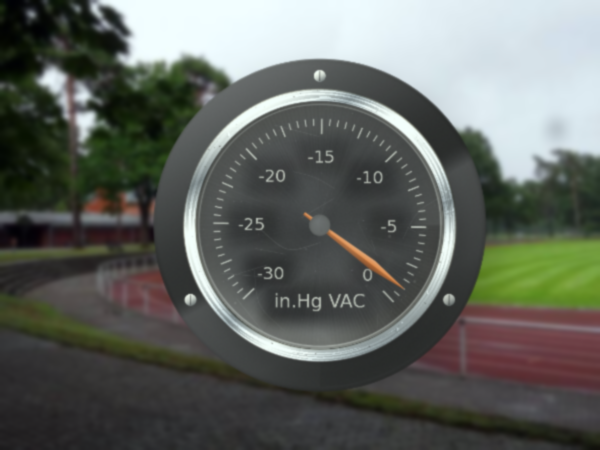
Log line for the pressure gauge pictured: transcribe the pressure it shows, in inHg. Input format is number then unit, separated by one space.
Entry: -1 inHg
